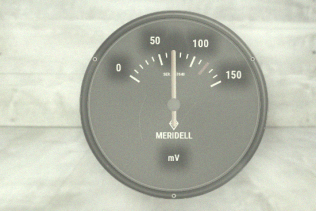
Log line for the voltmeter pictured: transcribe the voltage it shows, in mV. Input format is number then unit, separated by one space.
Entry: 70 mV
